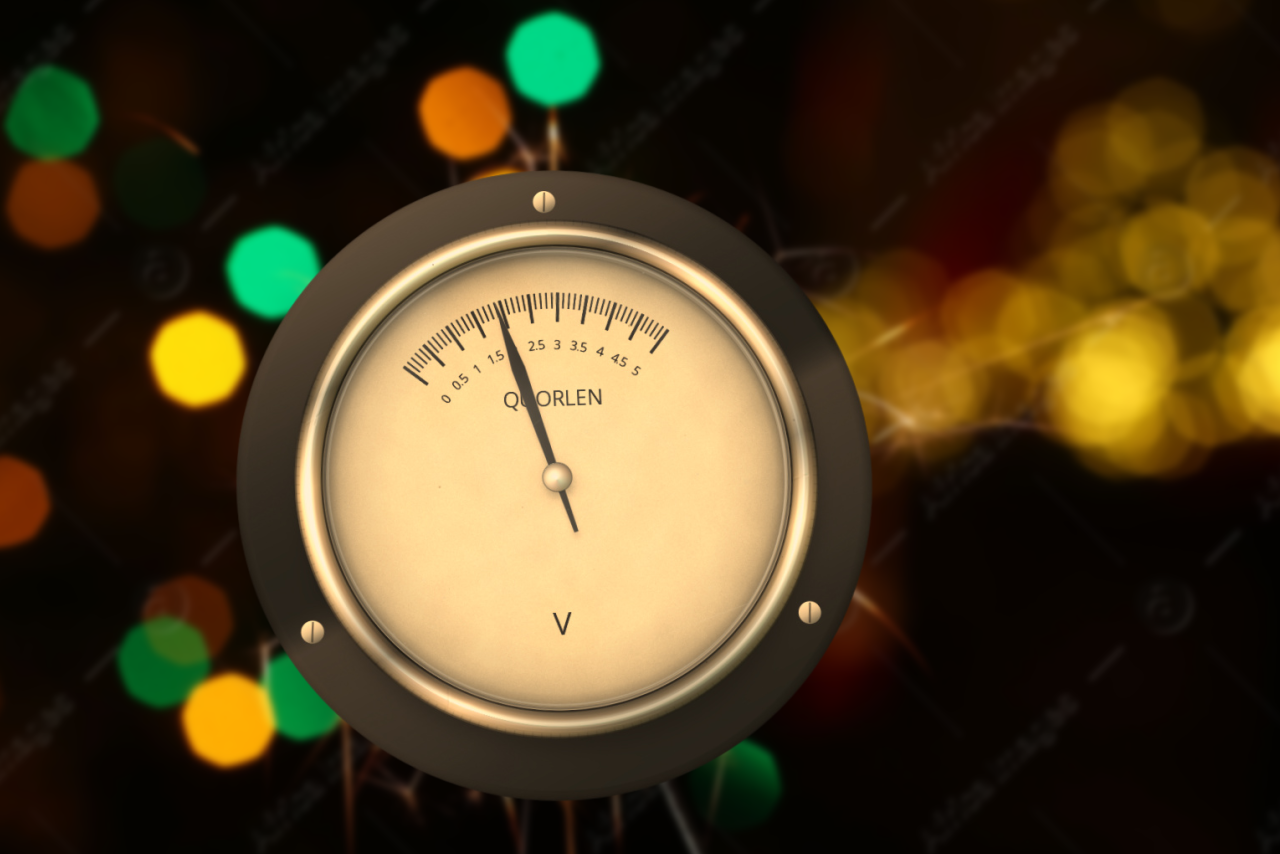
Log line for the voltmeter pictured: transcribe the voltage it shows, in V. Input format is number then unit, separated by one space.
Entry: 1.9 V
